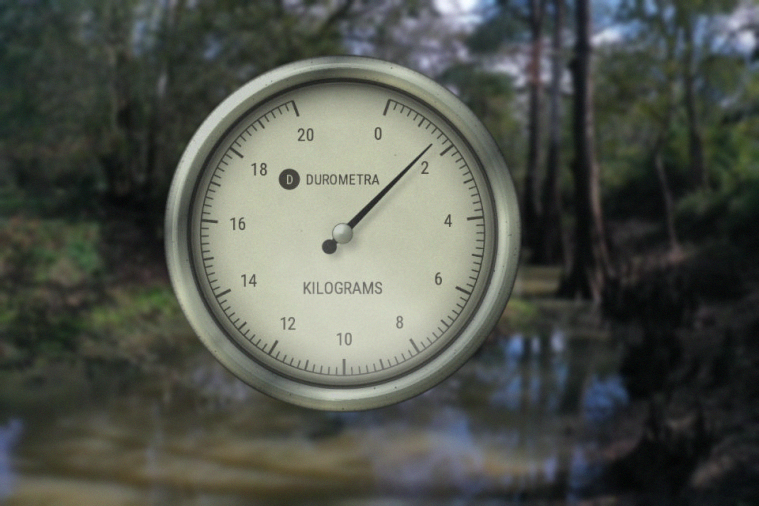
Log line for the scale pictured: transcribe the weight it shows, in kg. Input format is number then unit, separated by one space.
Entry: 1.6 kg
